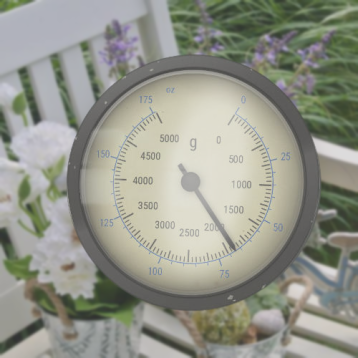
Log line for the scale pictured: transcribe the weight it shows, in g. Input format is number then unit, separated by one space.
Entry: 1900 g
